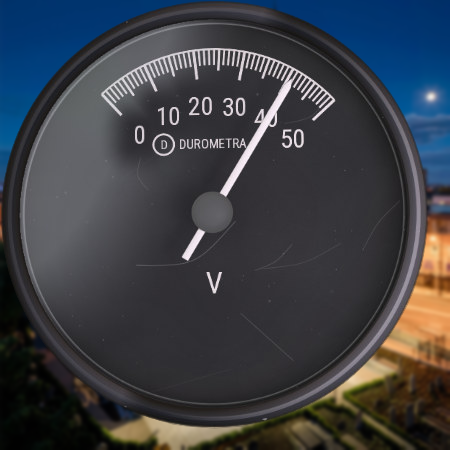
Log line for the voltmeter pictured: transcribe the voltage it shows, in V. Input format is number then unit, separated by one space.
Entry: 41 V
